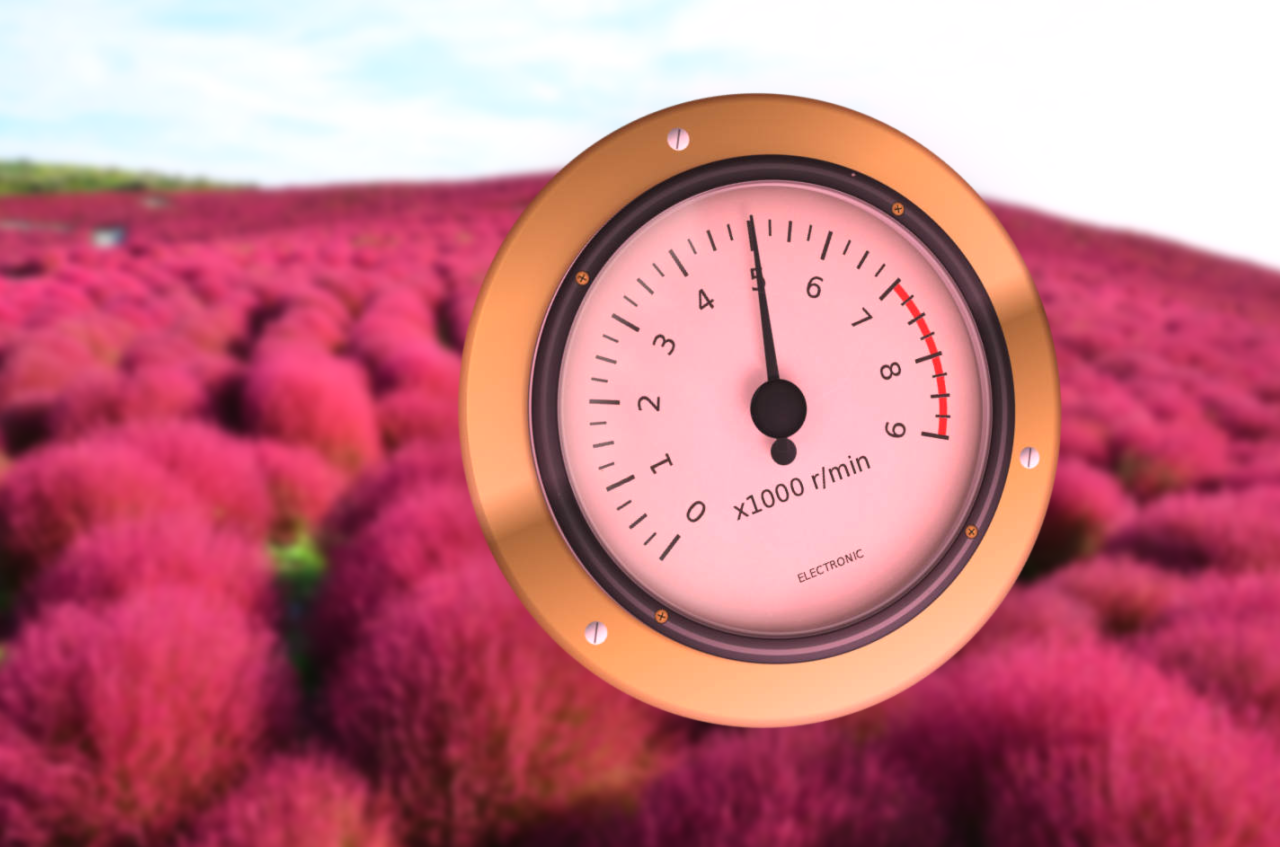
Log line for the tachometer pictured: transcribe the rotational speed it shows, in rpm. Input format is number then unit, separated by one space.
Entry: 5000 rpm
